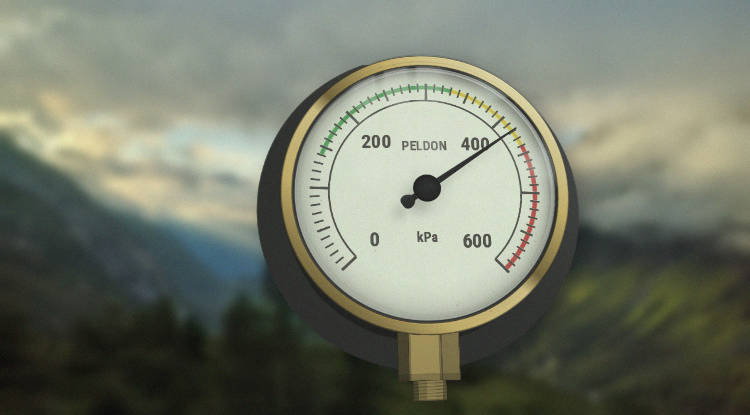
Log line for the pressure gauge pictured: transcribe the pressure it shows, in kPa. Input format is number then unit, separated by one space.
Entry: 420 kPa
